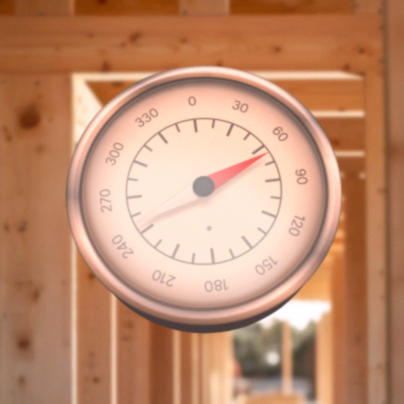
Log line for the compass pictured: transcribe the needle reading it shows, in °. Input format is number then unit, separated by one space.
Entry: 67.5 °
